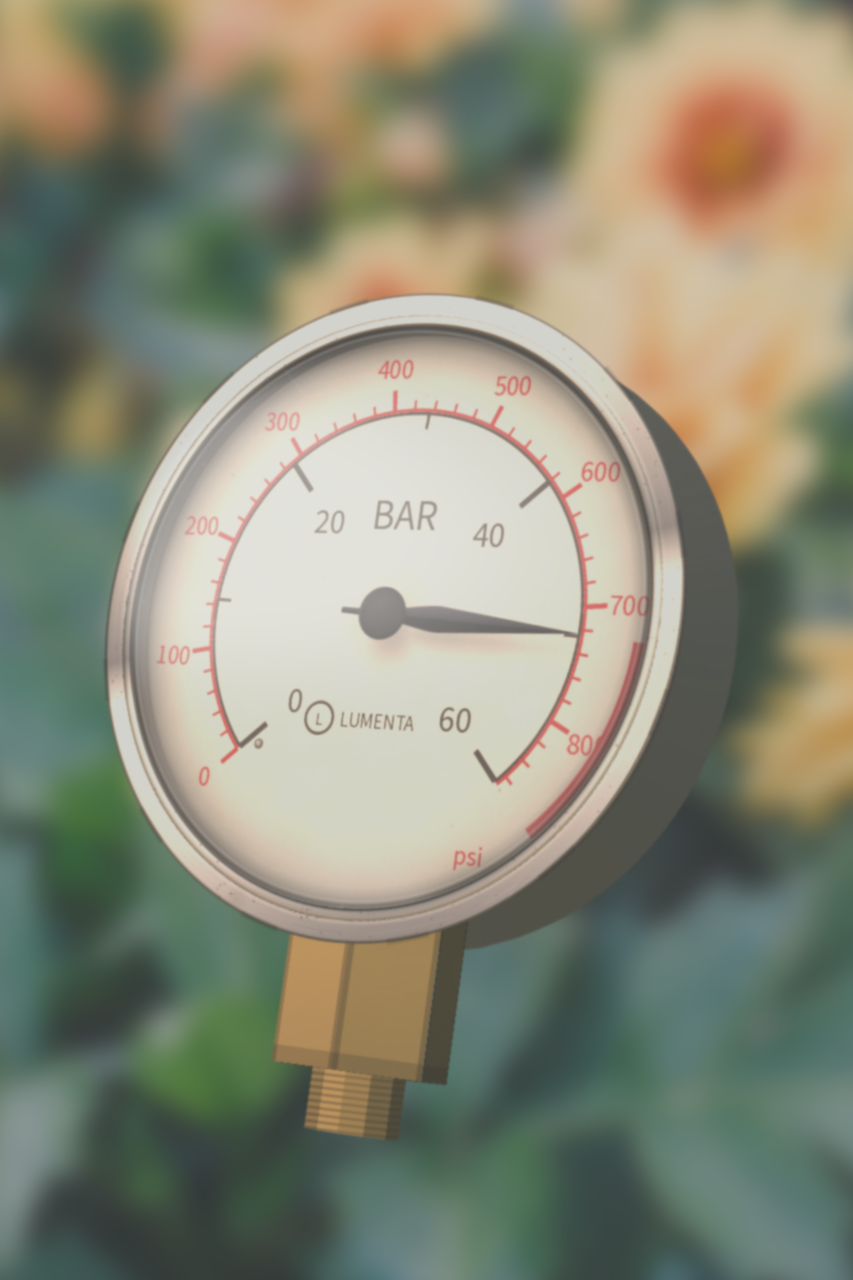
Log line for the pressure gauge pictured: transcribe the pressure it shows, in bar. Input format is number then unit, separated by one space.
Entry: 50 bar
